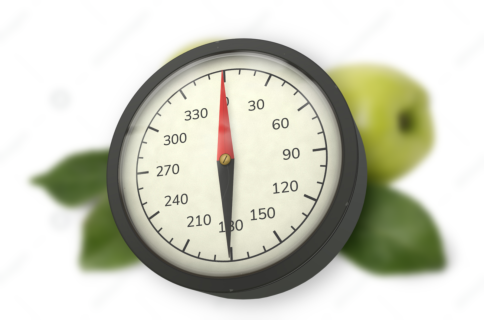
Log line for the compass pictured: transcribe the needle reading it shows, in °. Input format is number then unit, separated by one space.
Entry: 0 °
